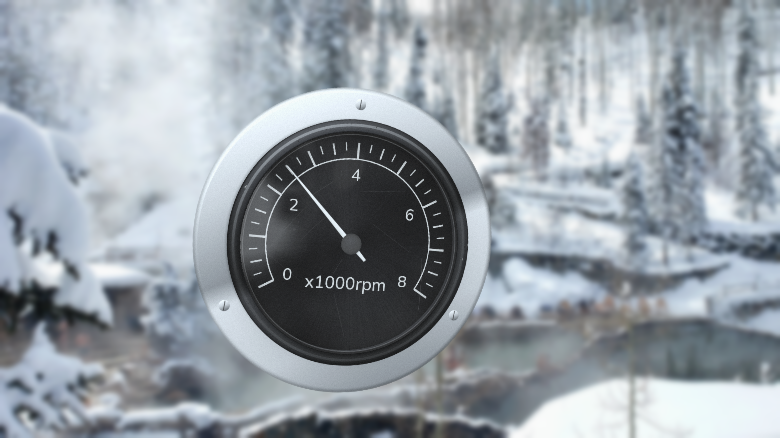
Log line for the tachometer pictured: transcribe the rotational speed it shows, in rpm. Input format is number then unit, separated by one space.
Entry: 2500 rpm
